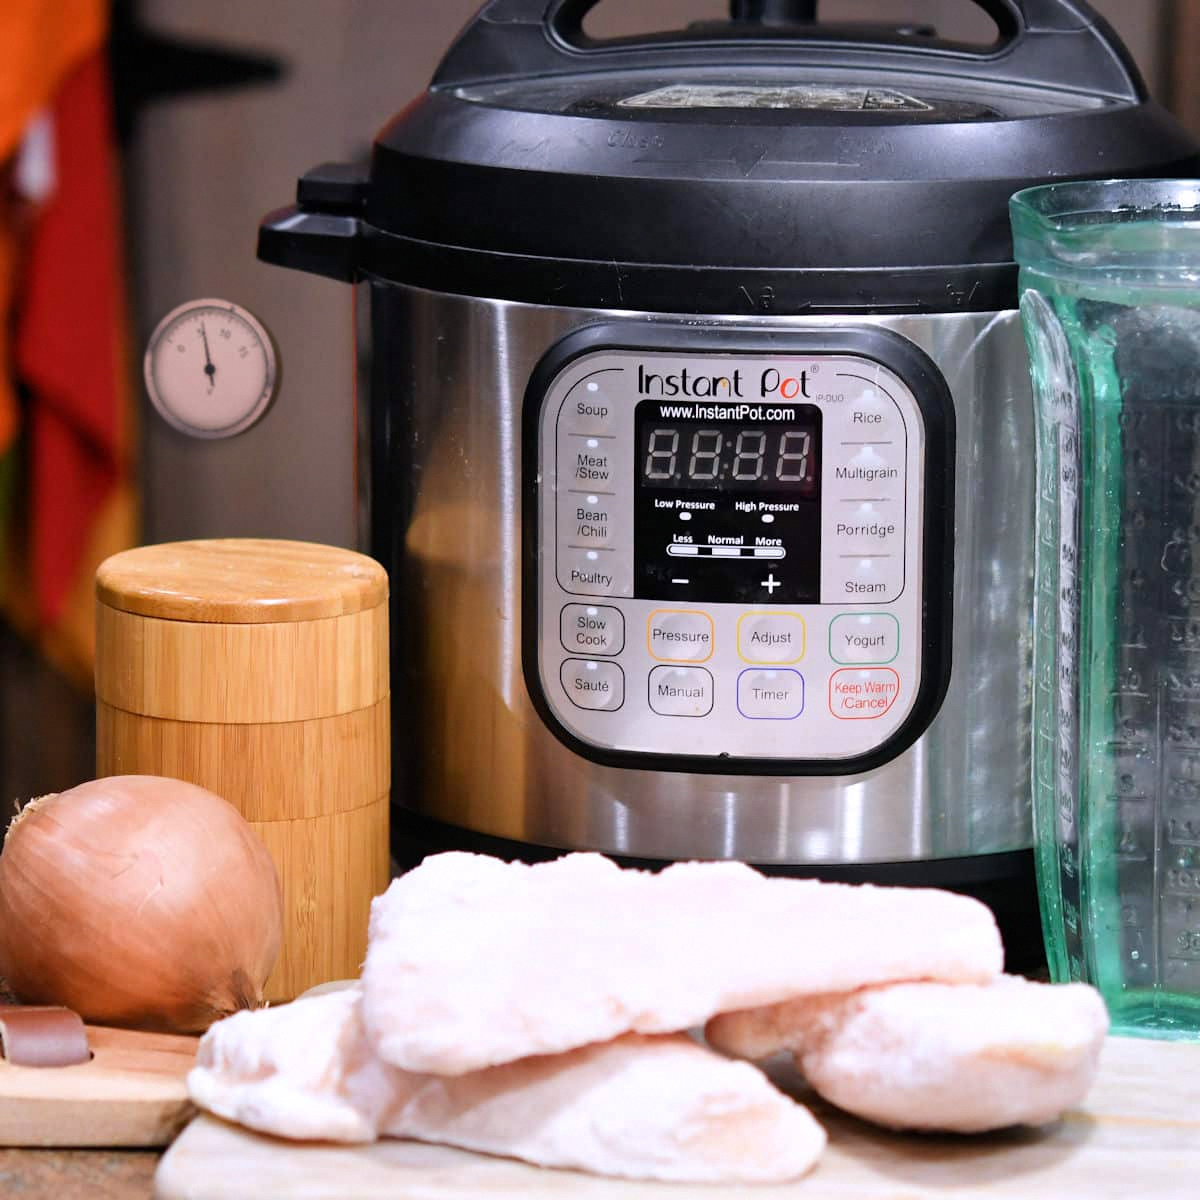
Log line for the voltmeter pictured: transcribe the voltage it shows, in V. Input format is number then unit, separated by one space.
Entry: 6 V
